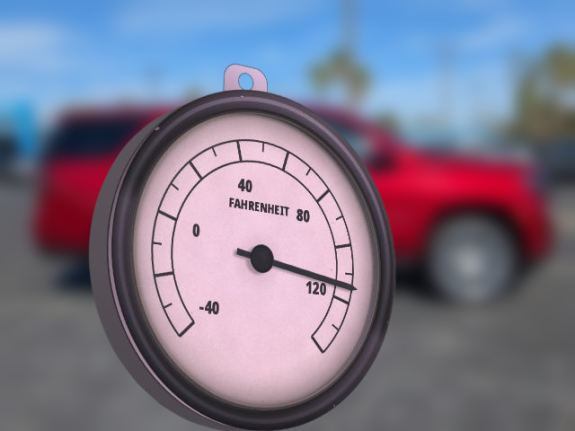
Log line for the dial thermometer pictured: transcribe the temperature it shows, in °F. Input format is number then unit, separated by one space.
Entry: 115 °F
